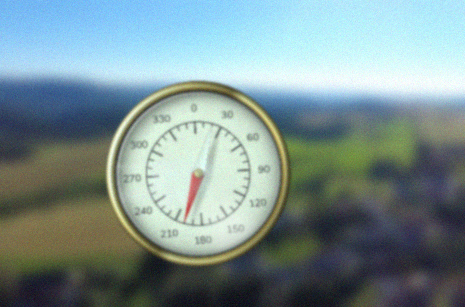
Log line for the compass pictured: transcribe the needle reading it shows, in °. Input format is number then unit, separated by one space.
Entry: 200 °
